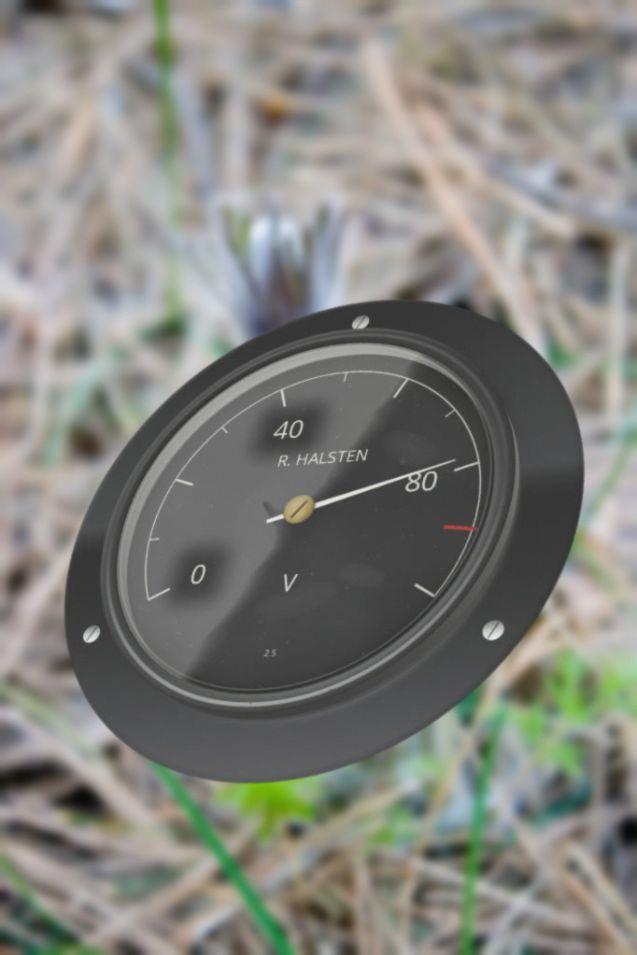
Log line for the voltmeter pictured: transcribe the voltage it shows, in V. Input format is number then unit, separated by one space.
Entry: 80 V
